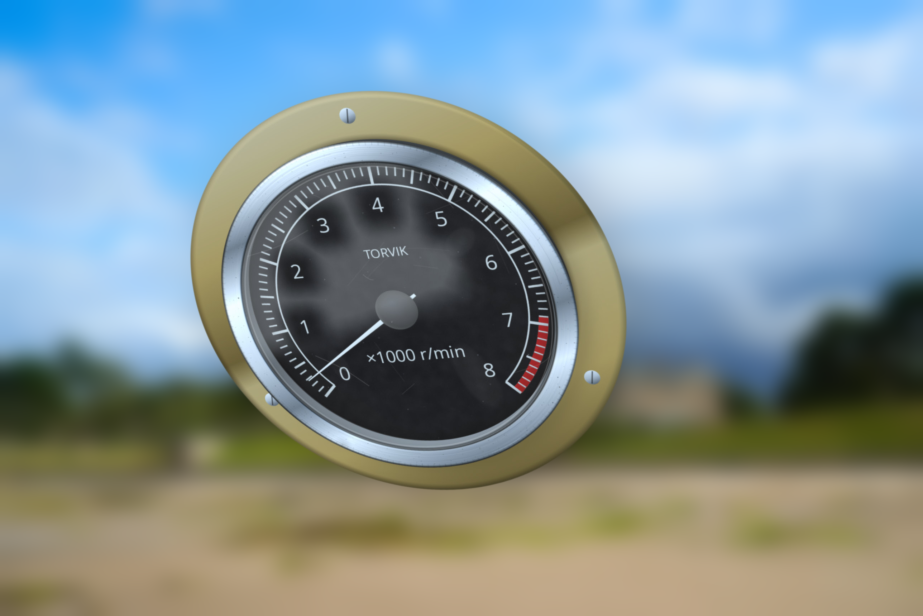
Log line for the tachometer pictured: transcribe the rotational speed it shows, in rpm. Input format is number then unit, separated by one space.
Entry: 300 rpm
